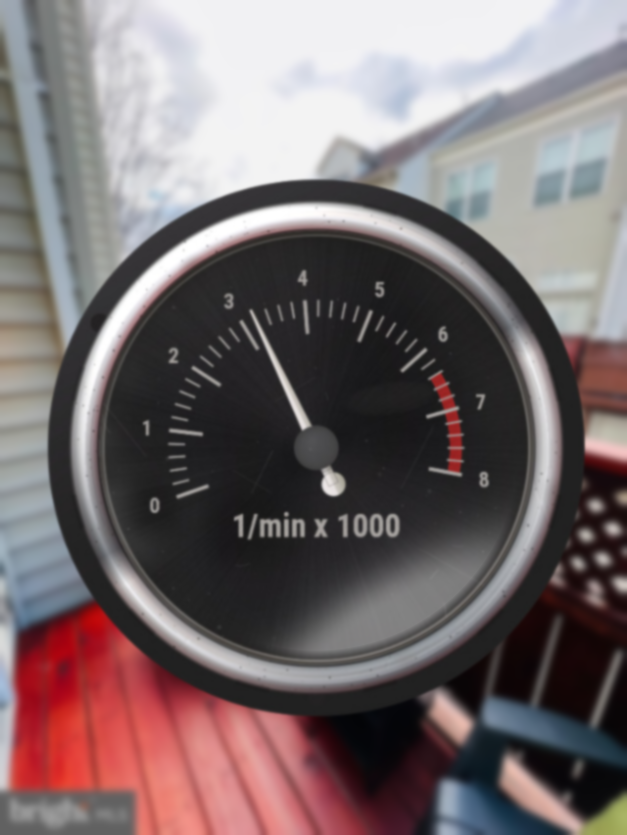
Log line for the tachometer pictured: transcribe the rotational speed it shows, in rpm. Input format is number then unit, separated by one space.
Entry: 3200 rpm
